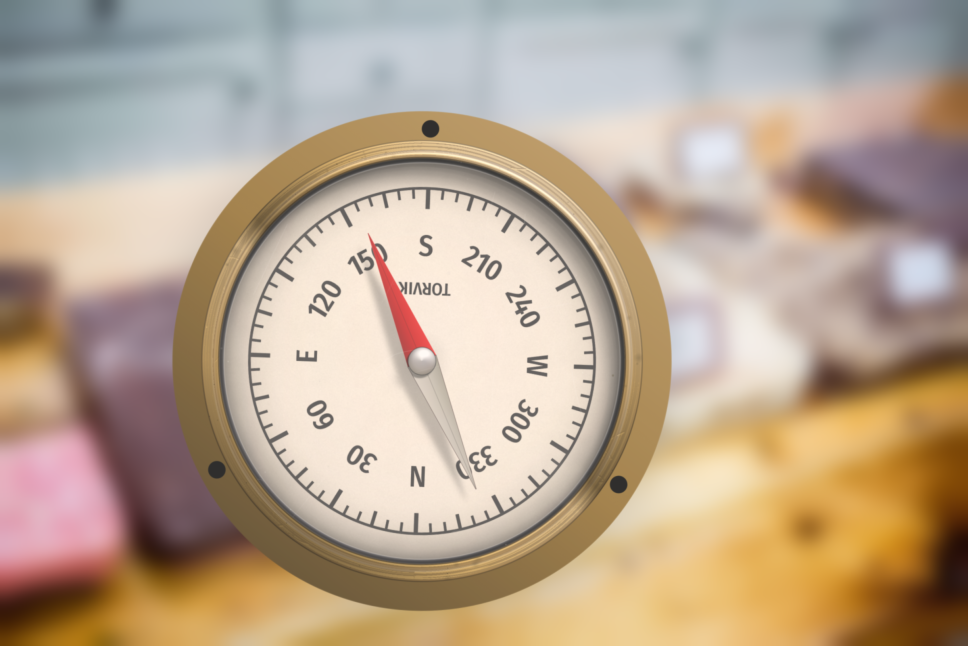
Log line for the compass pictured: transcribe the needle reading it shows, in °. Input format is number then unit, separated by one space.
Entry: 155 °
